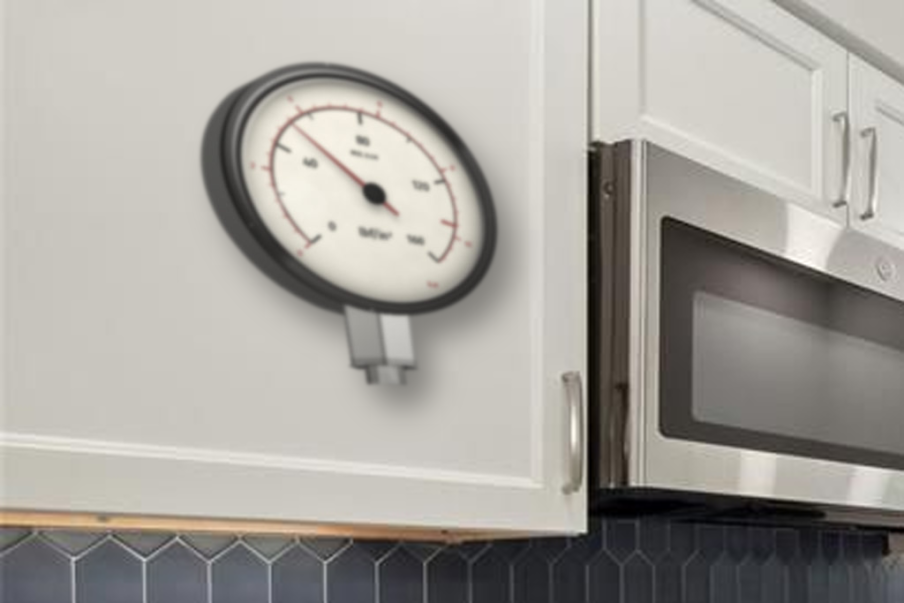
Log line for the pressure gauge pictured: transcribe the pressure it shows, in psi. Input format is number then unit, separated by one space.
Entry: 50 psi
